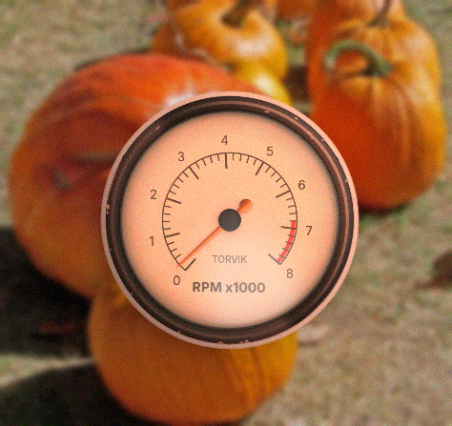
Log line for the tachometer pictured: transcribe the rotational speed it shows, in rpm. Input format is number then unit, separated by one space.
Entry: 200 rpm
